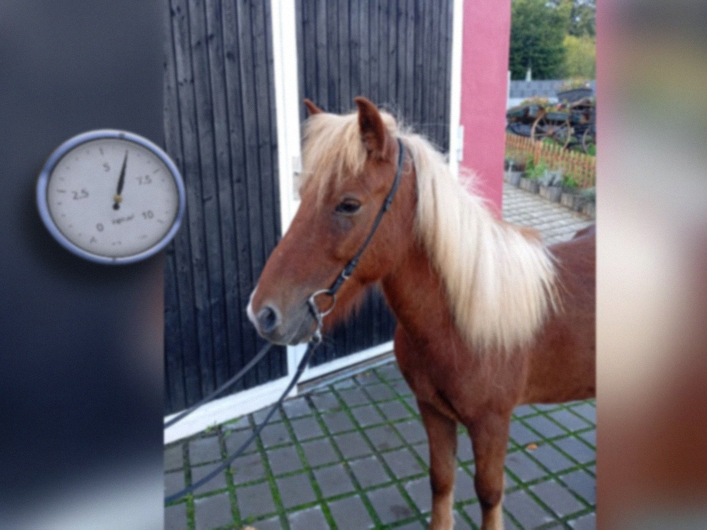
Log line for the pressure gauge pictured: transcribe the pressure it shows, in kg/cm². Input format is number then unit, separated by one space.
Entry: 6 kg/cm²
